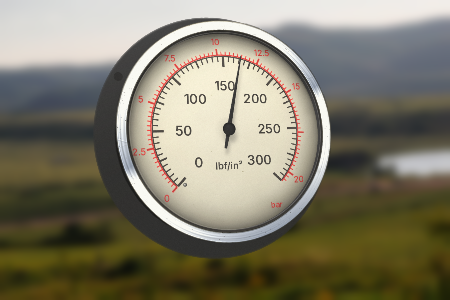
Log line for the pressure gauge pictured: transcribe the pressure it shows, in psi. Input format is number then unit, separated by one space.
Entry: 165 psi
